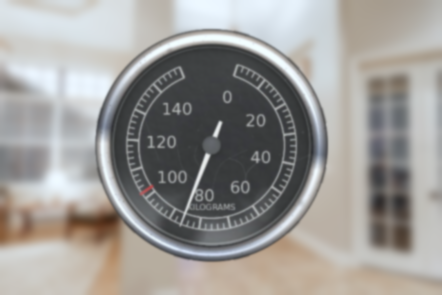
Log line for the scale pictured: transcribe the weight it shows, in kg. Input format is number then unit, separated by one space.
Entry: 86 kg
